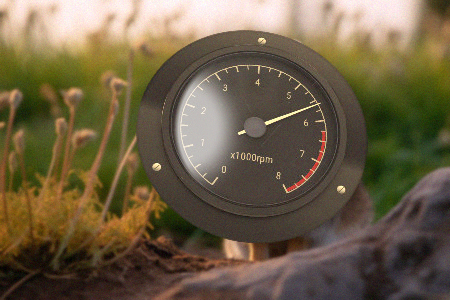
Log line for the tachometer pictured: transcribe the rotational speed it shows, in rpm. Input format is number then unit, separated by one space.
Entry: 5625 rpm
